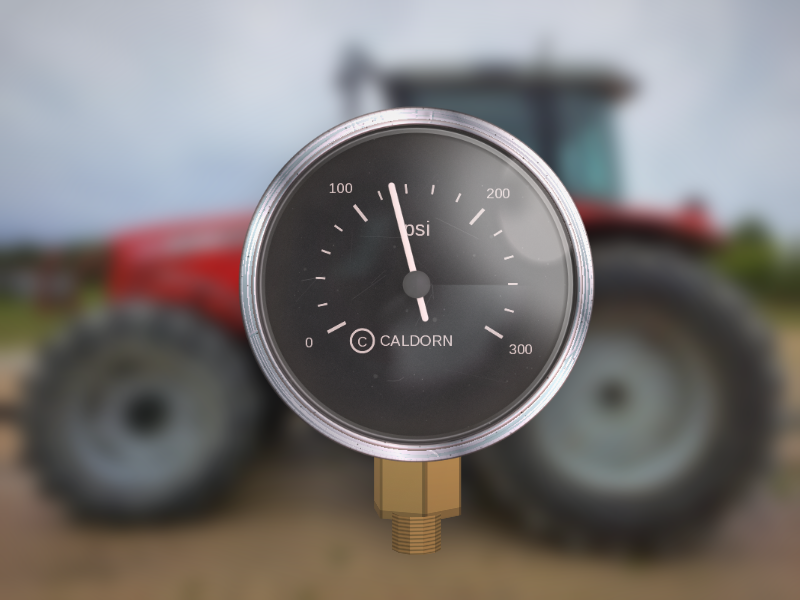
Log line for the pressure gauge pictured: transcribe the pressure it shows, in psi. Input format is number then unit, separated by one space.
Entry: 130 psi
